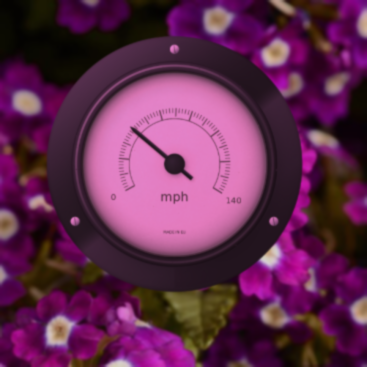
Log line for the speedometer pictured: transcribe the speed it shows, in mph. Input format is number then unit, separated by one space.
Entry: 40 mph
